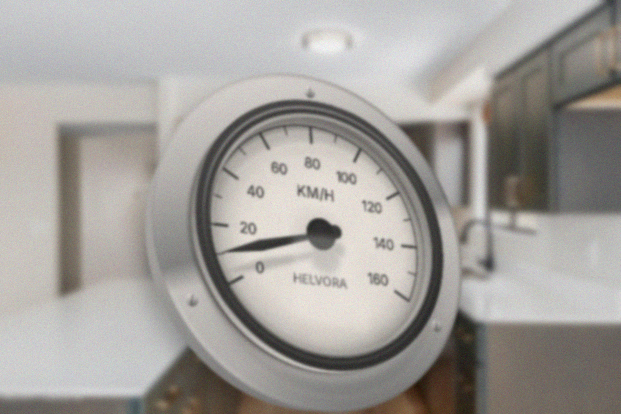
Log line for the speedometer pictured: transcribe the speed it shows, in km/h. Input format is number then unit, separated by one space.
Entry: 10 km/h
